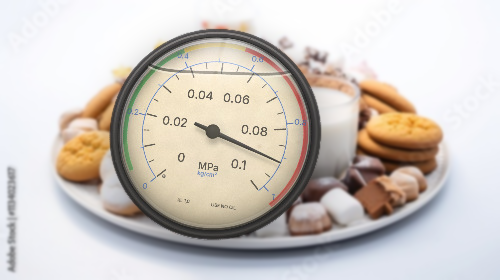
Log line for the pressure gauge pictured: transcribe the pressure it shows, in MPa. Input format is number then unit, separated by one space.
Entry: 0.09 MPa
